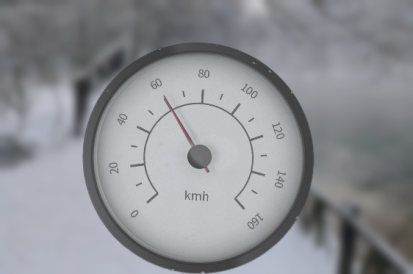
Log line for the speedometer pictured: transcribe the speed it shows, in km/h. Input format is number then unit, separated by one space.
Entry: 60 km/h
